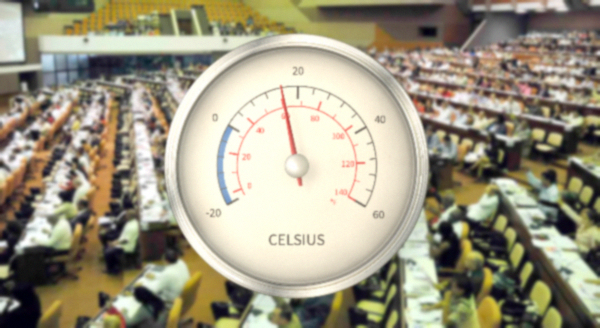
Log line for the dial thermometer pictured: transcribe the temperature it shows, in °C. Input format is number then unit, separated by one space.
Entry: 16 °C
